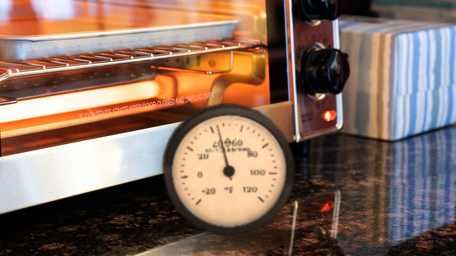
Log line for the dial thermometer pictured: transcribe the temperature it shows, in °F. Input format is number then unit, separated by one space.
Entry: 44 °F
